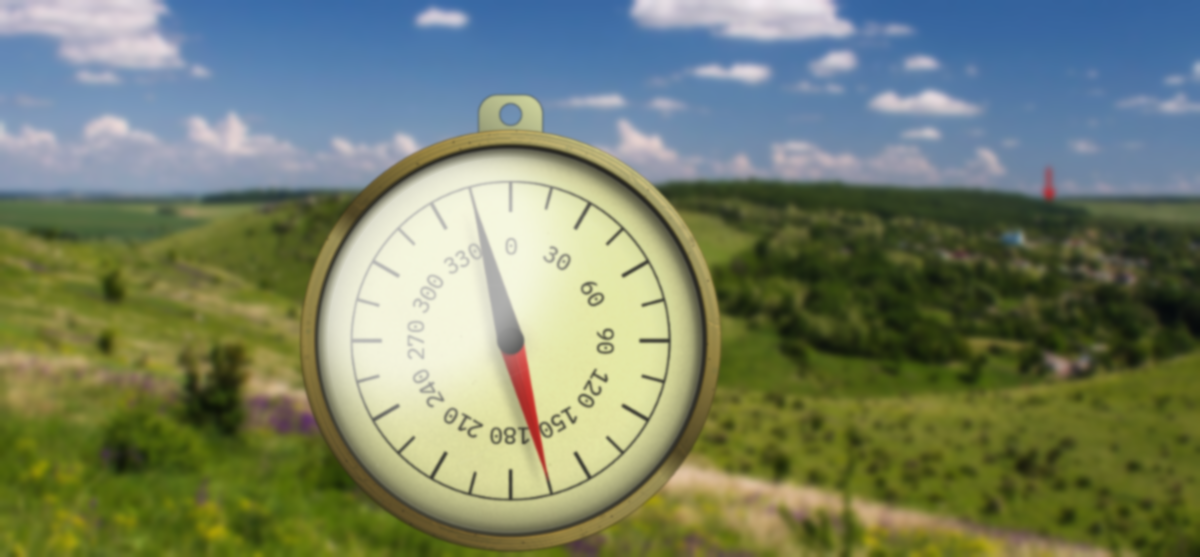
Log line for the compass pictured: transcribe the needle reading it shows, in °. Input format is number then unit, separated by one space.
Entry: 165 °
